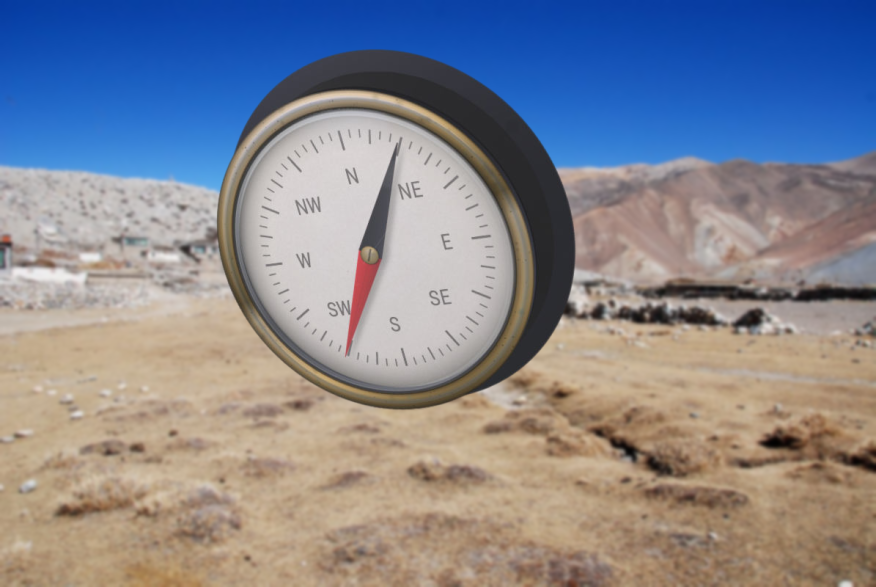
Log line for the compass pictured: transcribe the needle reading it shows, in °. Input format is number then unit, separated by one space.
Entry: 210 °
